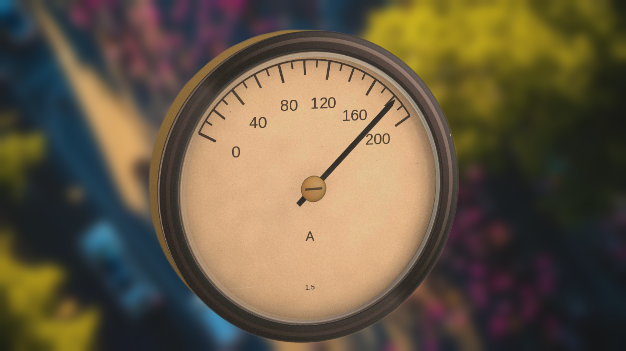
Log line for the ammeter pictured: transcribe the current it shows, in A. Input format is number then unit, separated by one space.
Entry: 180 A
